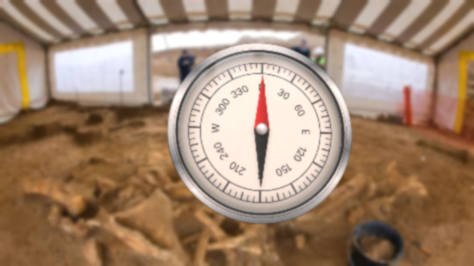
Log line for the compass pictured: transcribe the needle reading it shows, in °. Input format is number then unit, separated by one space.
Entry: 0 °
